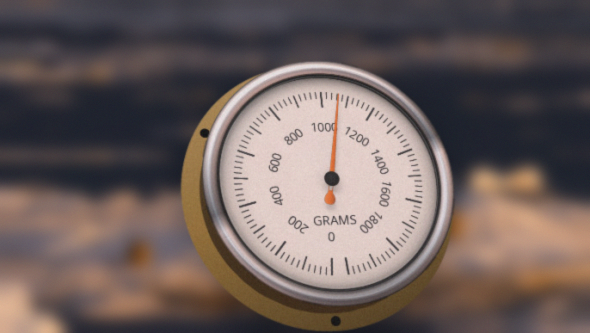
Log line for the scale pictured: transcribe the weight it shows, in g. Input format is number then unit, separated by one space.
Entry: 1060 g
